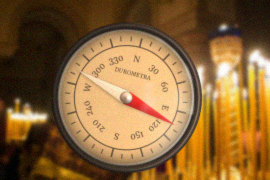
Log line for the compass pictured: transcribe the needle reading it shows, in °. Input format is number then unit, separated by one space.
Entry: 105 °
